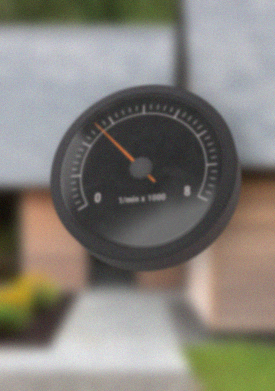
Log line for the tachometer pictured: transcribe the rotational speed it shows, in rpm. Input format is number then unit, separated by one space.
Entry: 2600 rpm
